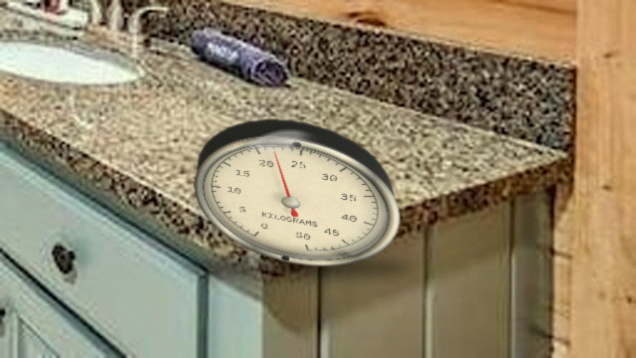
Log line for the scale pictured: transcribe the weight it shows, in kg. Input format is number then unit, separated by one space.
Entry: 22 kg
